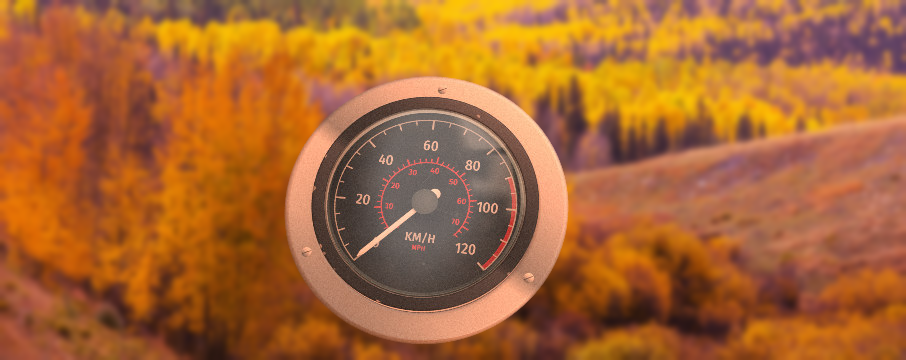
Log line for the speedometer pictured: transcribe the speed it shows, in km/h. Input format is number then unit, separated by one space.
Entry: 0 km/h
